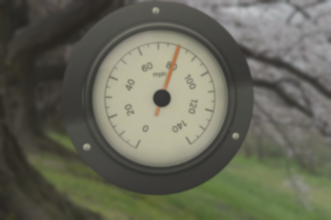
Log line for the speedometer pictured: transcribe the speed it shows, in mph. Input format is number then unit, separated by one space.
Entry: 80 mph
